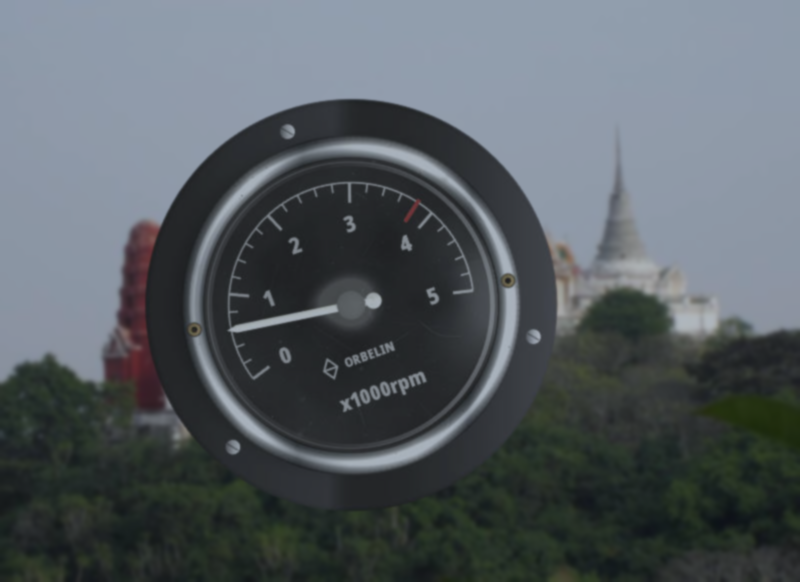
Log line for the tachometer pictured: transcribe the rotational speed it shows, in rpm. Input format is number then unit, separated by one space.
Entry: 600 rpm
